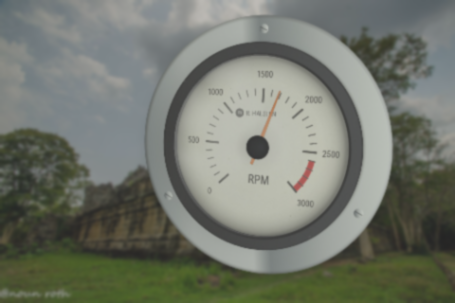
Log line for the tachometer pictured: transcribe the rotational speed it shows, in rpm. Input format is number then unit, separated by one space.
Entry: 1700 rpm
